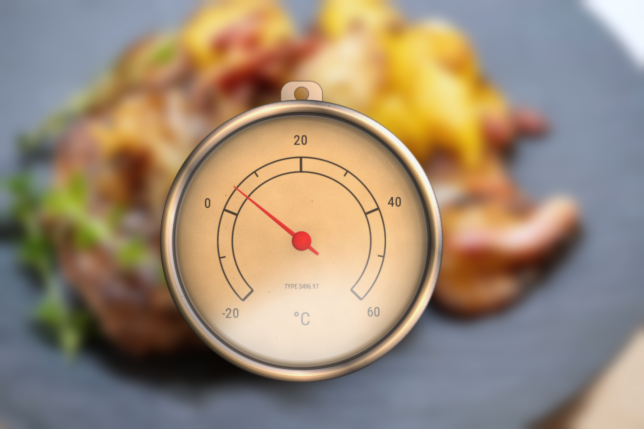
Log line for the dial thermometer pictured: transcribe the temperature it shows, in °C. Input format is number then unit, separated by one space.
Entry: 5 °C
